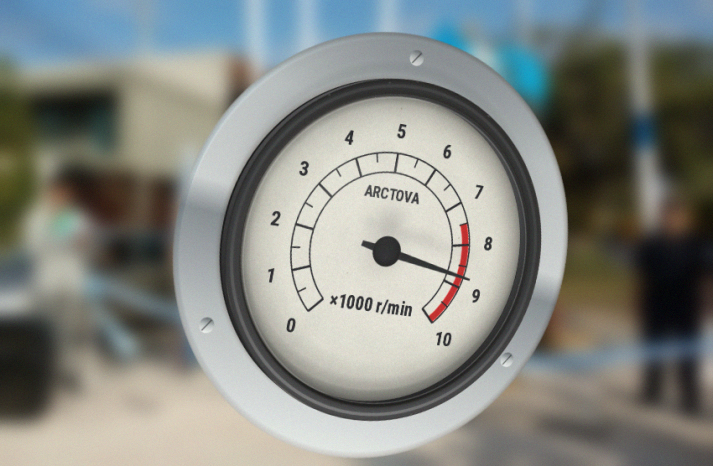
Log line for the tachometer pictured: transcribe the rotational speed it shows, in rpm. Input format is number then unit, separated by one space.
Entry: 8750 rpm
